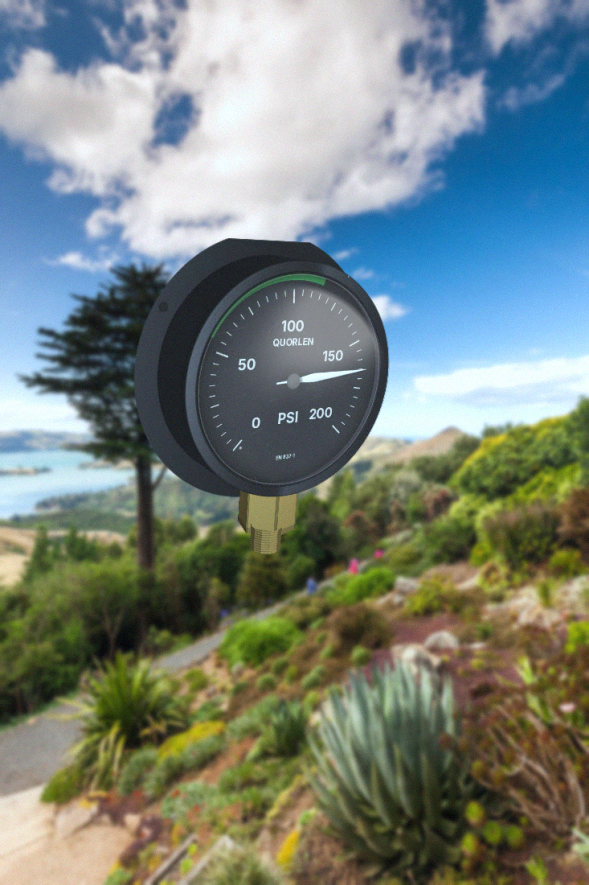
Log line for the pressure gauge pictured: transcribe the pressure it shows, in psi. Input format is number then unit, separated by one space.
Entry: 165 psi
